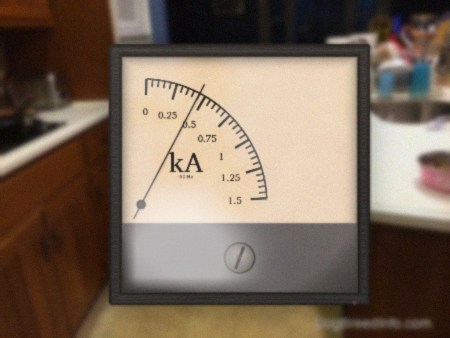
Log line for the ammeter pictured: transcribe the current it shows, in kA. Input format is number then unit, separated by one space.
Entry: 0.45 kA
